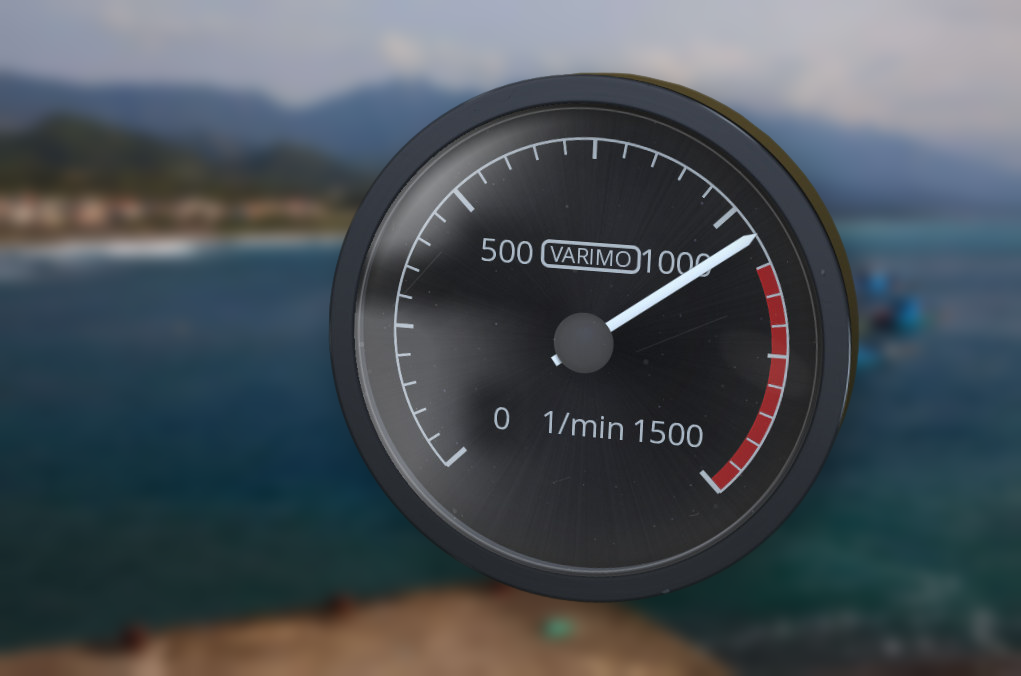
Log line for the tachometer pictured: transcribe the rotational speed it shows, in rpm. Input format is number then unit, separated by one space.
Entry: 1050 rpm
